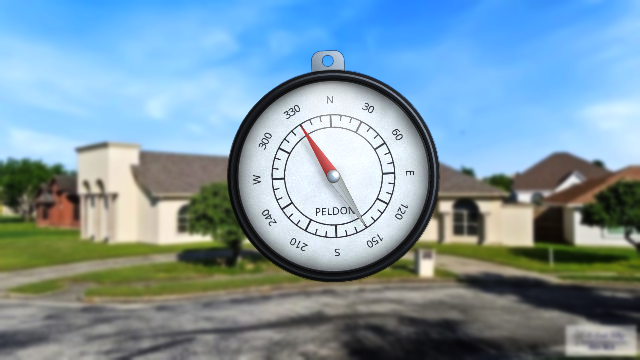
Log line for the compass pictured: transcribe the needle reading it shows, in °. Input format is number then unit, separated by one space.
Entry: 330 °
